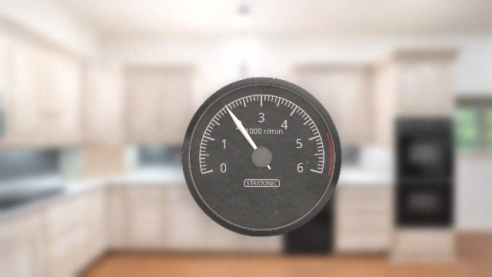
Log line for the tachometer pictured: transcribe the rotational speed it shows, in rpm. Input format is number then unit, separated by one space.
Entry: 2000 rpm
